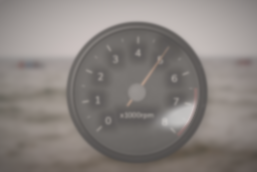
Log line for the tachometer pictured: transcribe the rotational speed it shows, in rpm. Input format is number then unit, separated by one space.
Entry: 5000 rpm
